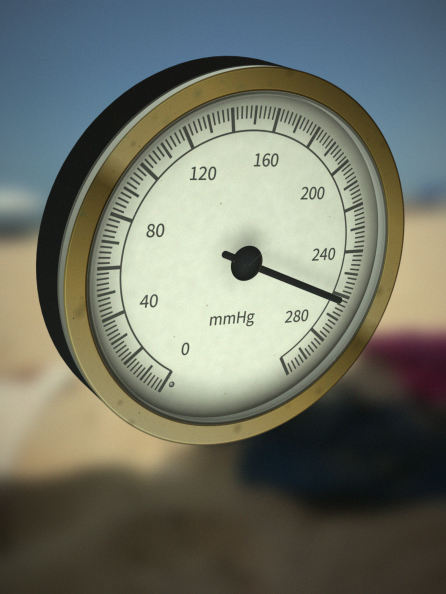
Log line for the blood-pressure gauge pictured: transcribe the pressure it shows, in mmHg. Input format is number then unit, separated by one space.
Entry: 262 mmHg
